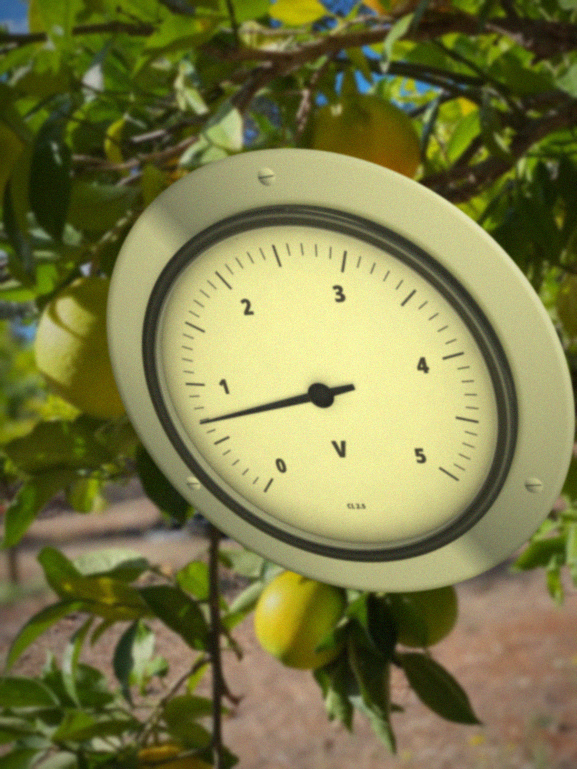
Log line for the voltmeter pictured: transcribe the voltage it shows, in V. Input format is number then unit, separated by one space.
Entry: 0.7 V
